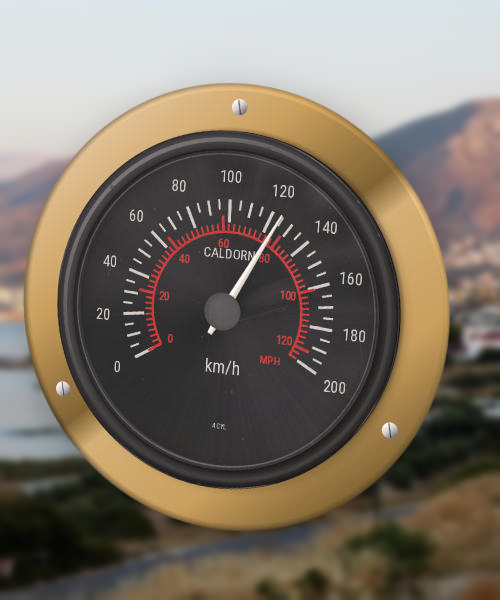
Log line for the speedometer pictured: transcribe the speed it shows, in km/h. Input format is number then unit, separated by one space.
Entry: 125 km/h
